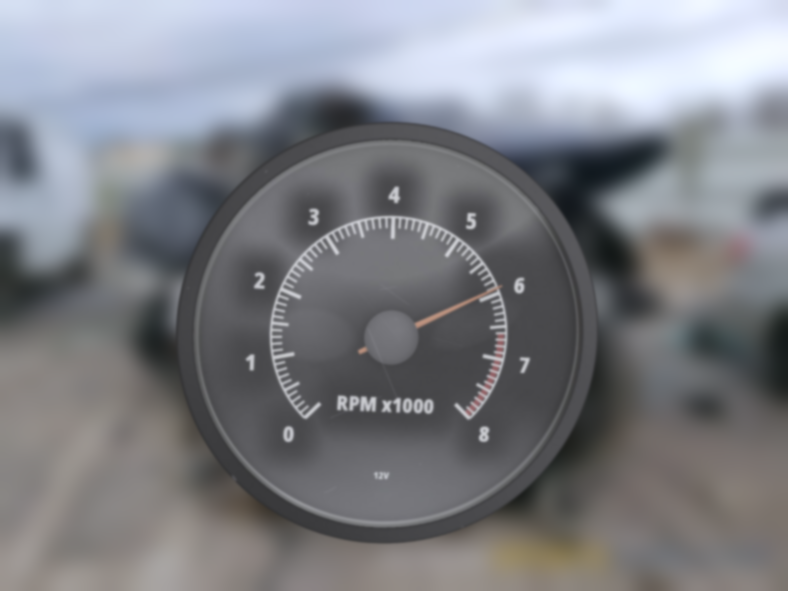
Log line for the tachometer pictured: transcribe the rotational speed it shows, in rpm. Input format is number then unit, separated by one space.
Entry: 5900 rpm
